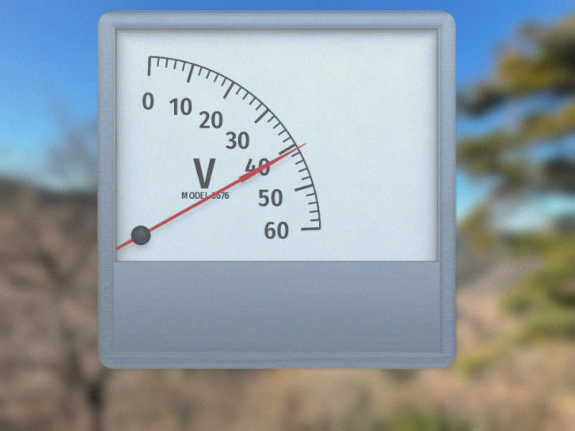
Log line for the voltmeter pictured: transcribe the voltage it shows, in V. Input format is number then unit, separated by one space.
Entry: 41 V
